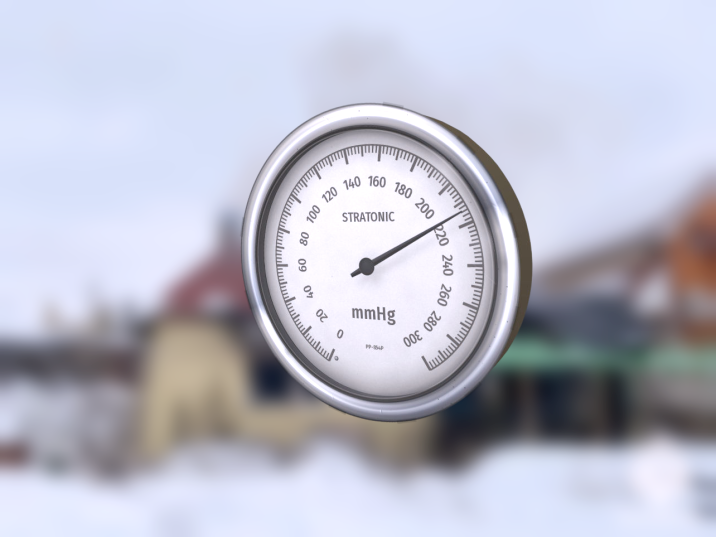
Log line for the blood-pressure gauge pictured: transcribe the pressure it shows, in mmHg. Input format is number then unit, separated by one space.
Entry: 214 mmHg
